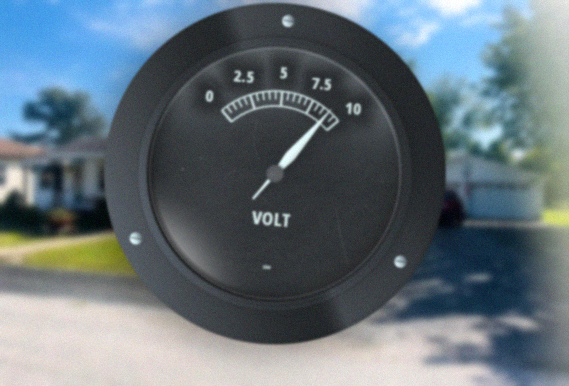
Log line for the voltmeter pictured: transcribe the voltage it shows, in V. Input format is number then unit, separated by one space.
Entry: 9 V
